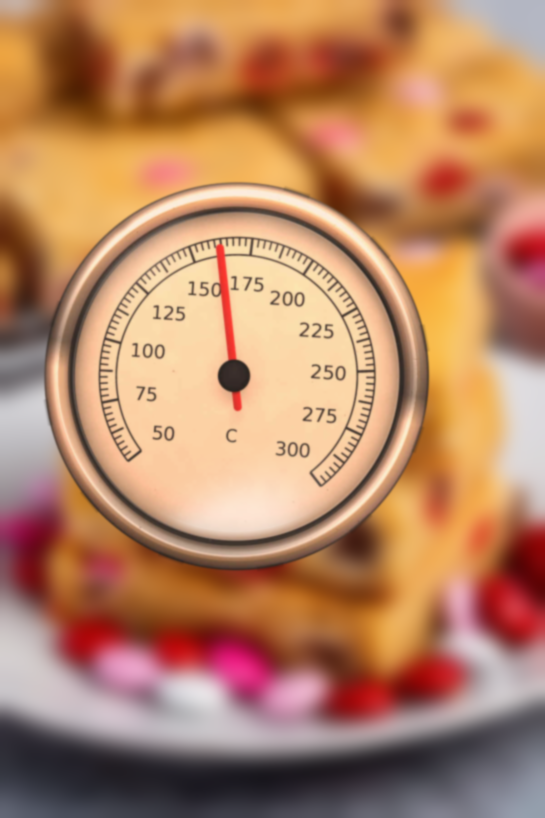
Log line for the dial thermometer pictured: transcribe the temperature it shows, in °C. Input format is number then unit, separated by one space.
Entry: 162.5 °C
